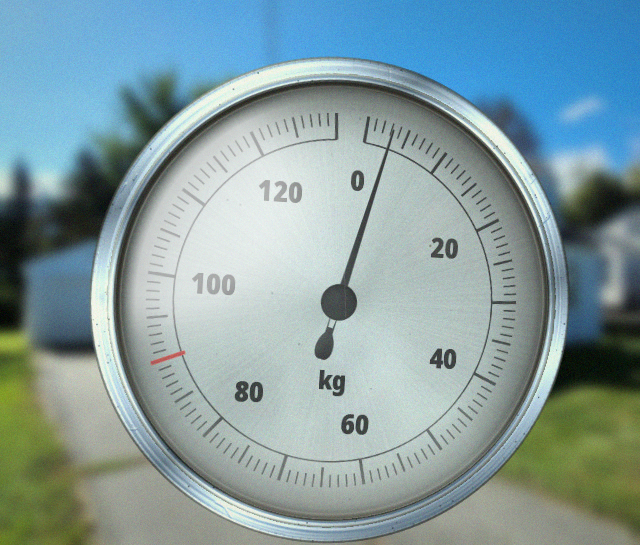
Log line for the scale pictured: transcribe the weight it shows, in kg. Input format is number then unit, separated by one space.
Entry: 3 kg
